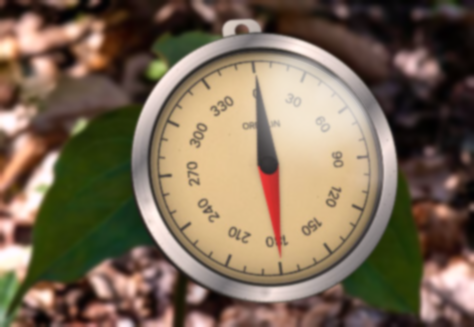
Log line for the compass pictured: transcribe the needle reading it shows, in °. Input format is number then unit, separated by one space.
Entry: 180 °
